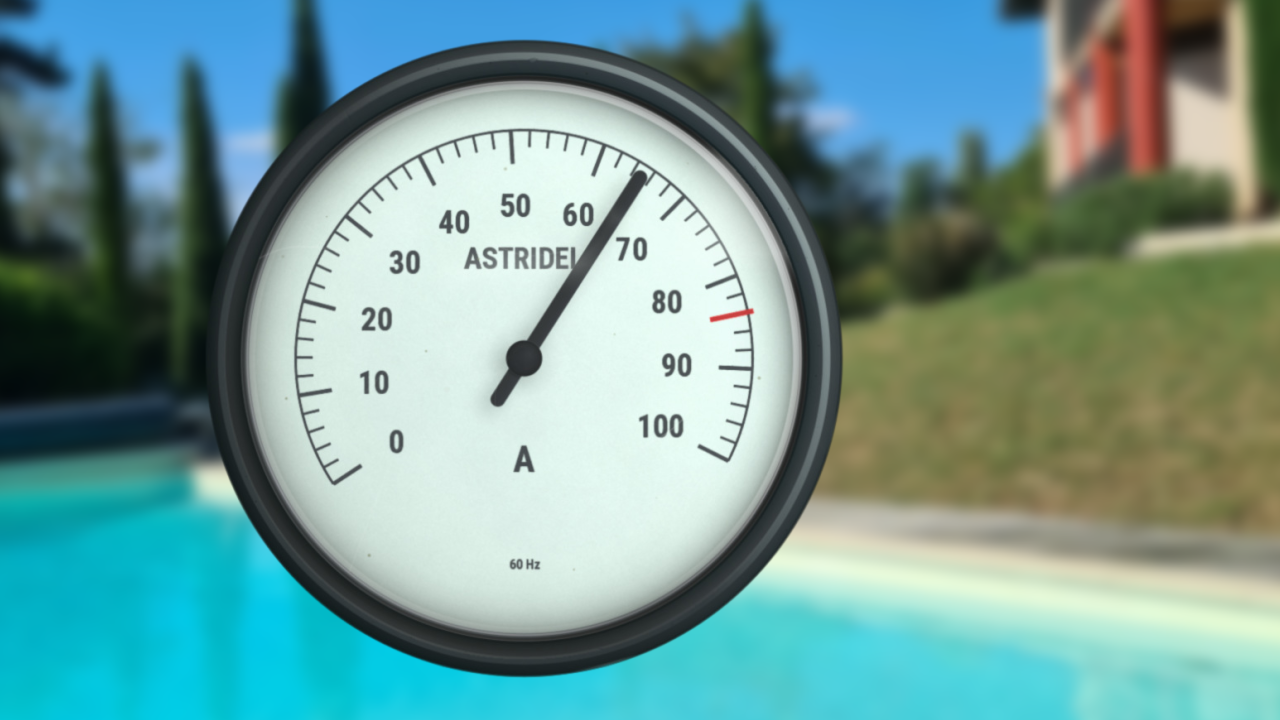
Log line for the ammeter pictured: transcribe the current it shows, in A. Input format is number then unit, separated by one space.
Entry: 65 A
